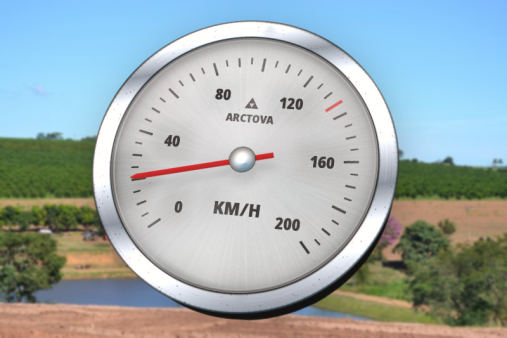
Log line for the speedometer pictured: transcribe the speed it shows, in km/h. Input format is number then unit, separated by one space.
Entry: 20 km/h
